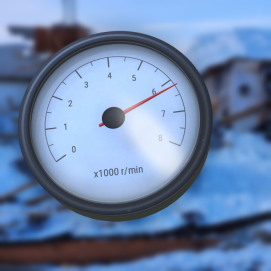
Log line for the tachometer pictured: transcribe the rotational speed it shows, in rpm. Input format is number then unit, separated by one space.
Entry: 6250 rpm
